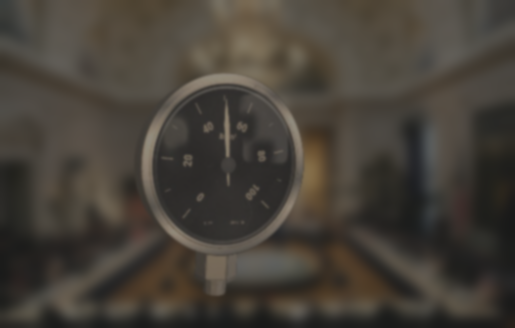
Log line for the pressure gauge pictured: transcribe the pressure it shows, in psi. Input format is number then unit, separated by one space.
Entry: 50 psi
